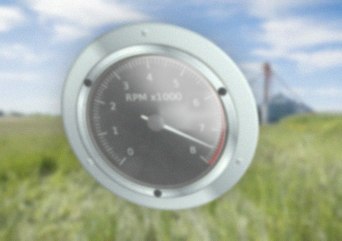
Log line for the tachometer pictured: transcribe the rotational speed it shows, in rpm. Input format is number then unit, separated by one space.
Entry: 7500 rpm
